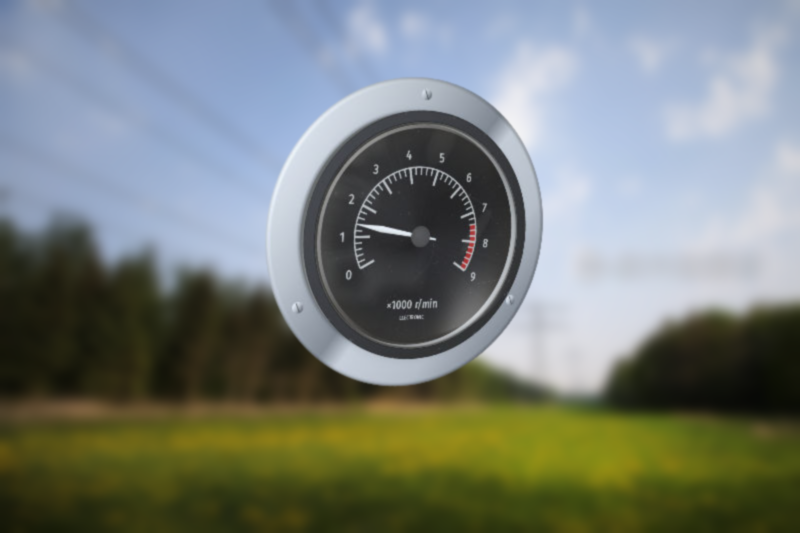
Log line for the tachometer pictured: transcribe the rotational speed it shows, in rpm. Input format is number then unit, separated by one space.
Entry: 1400 rpm
